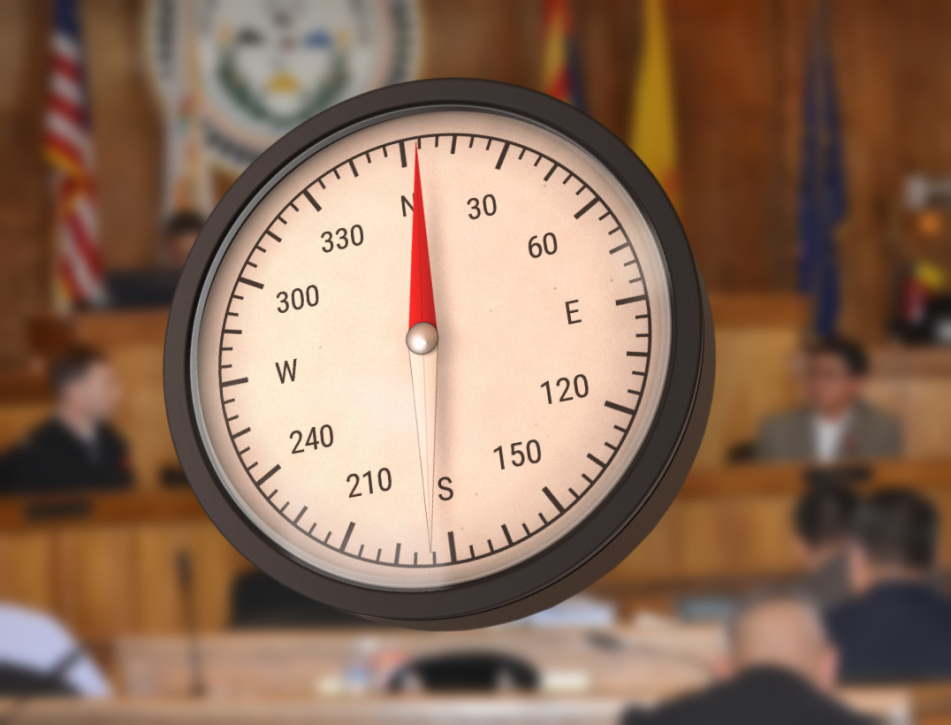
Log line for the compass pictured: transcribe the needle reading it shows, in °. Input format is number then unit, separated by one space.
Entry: 5 °
